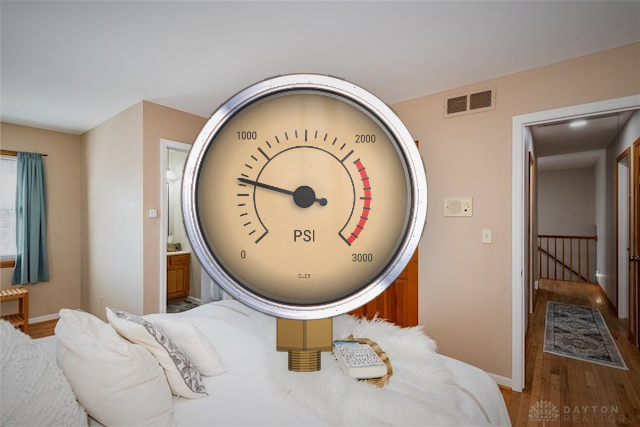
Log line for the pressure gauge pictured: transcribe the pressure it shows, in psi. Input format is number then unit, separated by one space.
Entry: 650 psi
